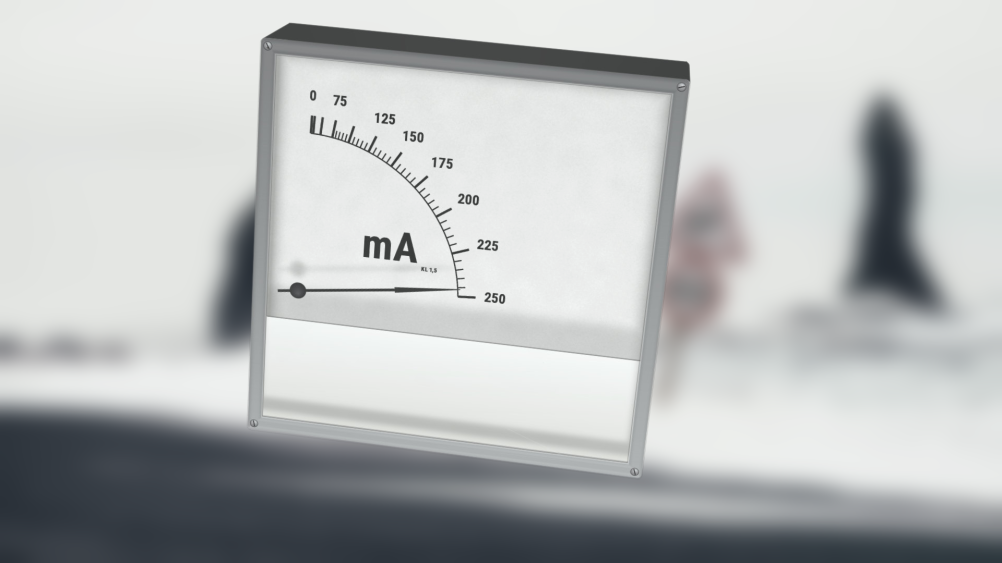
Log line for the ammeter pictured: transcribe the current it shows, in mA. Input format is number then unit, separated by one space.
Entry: 245 mA
